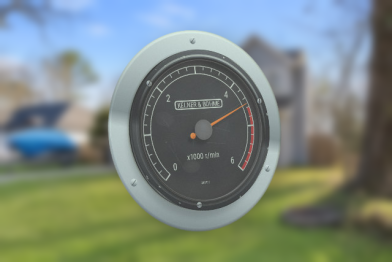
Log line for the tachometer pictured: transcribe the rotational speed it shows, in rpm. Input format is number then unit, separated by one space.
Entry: 4500 rpm
